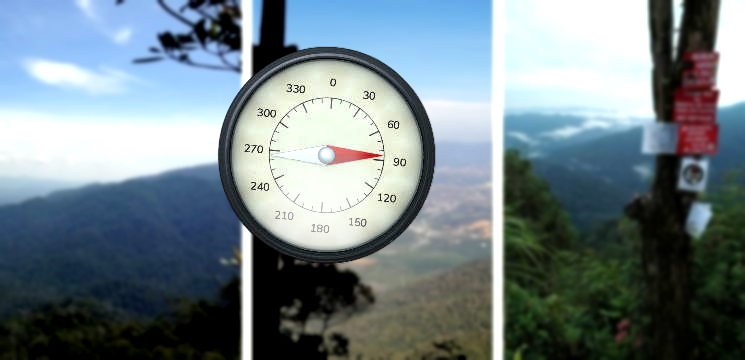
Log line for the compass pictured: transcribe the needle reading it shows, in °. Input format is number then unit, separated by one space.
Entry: 85 °
